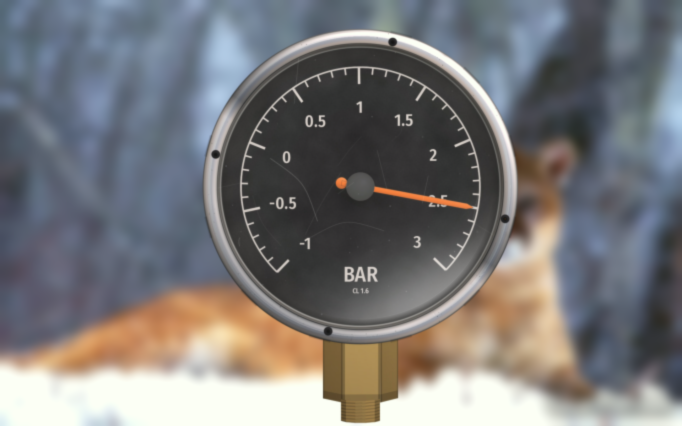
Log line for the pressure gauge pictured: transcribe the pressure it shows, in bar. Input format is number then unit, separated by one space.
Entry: 2.5 bar
